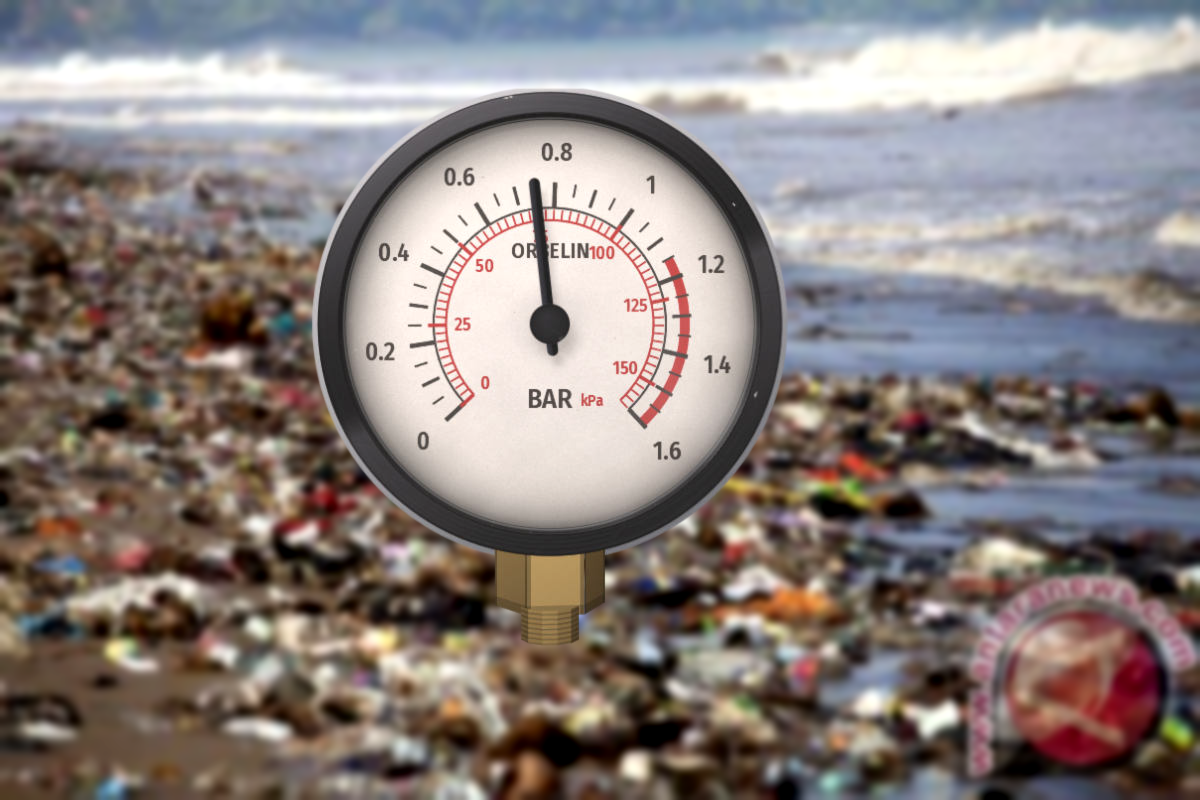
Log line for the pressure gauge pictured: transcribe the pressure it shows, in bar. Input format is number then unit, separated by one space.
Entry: 0.75 bar
